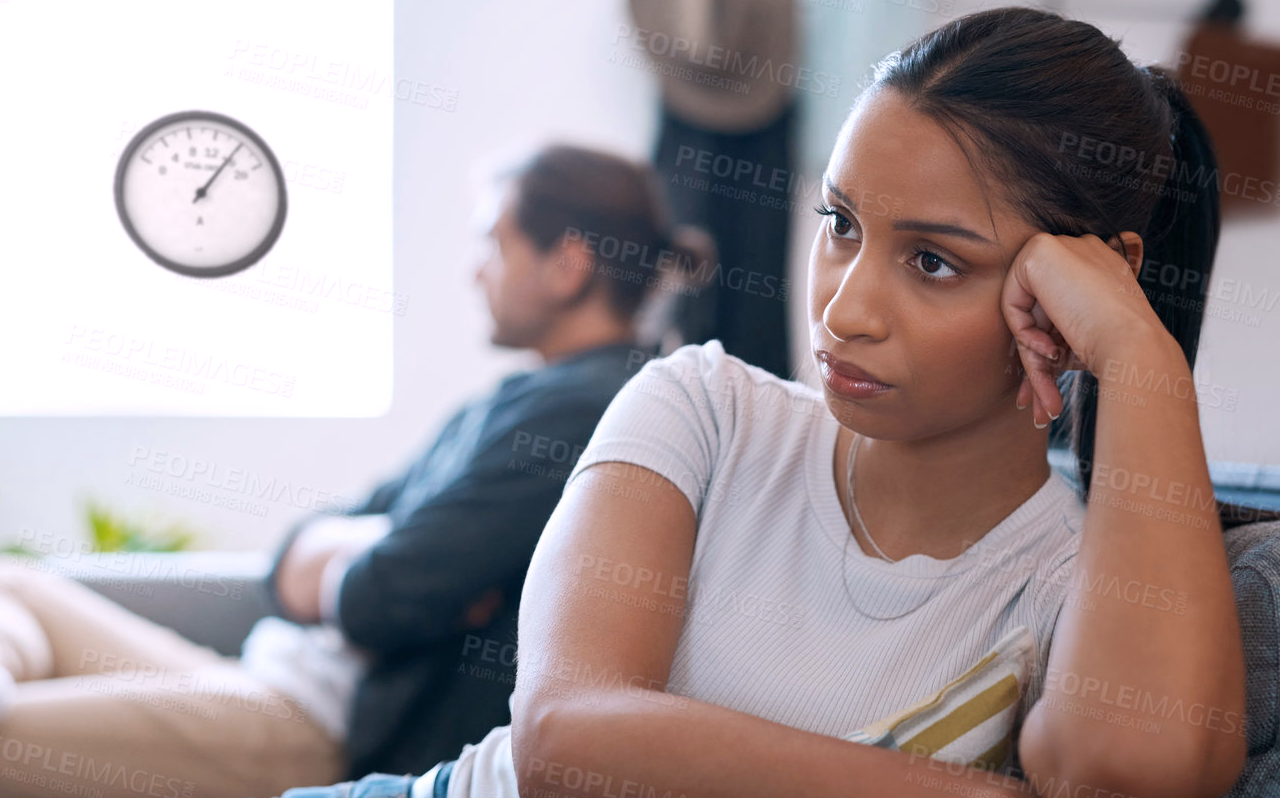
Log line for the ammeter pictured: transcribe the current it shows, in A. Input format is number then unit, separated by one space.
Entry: 16 A
